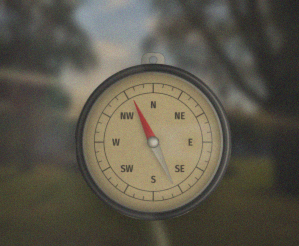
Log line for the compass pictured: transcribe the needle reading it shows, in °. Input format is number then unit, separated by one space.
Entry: 335 °
